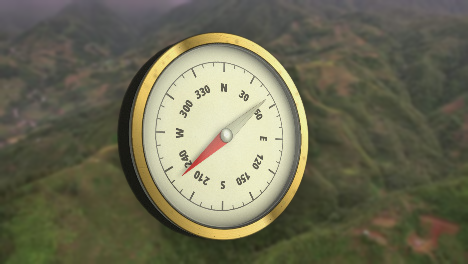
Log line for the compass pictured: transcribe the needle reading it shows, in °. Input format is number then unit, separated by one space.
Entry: 230 °
